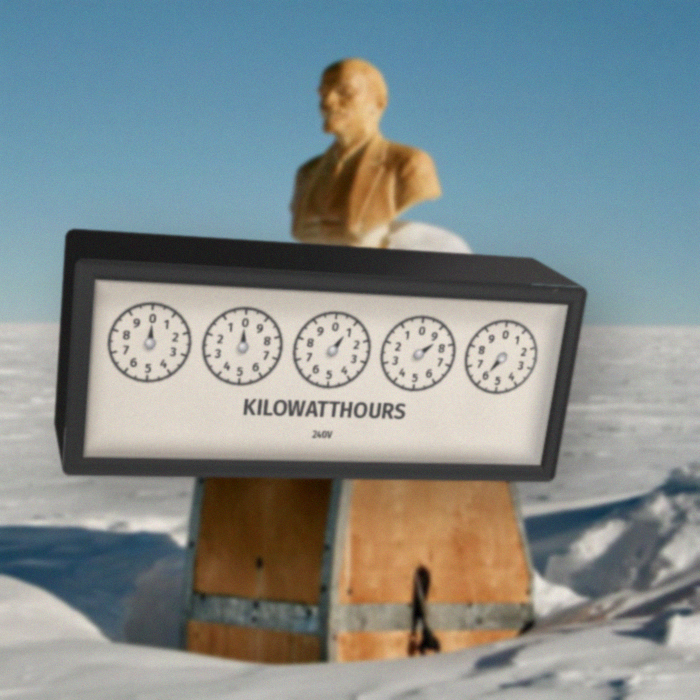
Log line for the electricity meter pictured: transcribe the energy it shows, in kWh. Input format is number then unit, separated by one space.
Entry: 86 kWh
